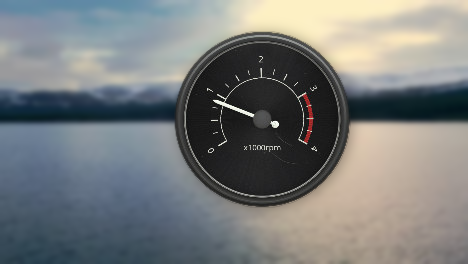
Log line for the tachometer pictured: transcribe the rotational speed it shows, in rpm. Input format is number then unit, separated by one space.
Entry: 875 rpm
